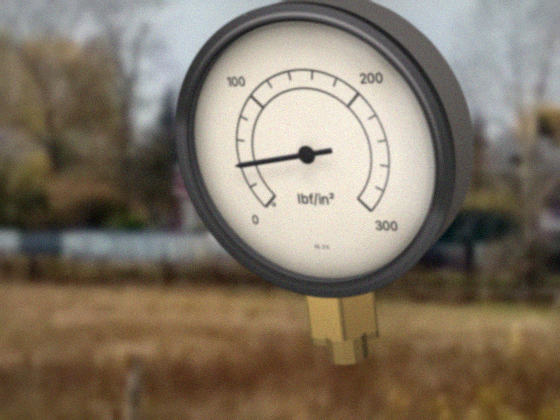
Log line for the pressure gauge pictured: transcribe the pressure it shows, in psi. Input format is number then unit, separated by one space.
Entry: 40 psi
